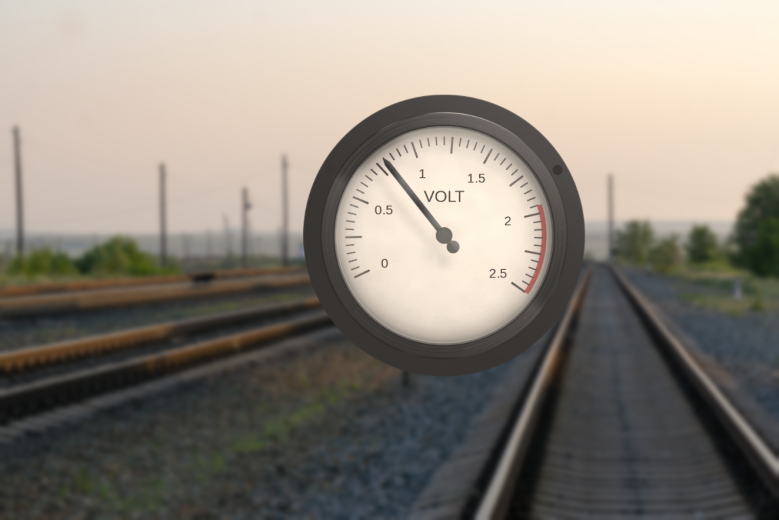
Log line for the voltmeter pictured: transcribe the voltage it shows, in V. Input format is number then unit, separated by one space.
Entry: 0.8 V
